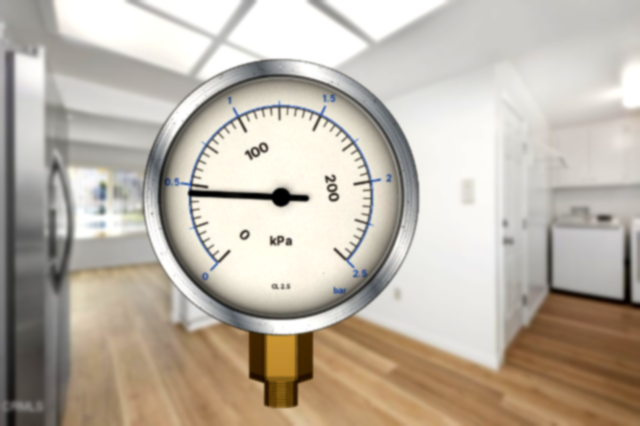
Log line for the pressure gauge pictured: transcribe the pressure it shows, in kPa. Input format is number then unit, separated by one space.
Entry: 45 kPa
